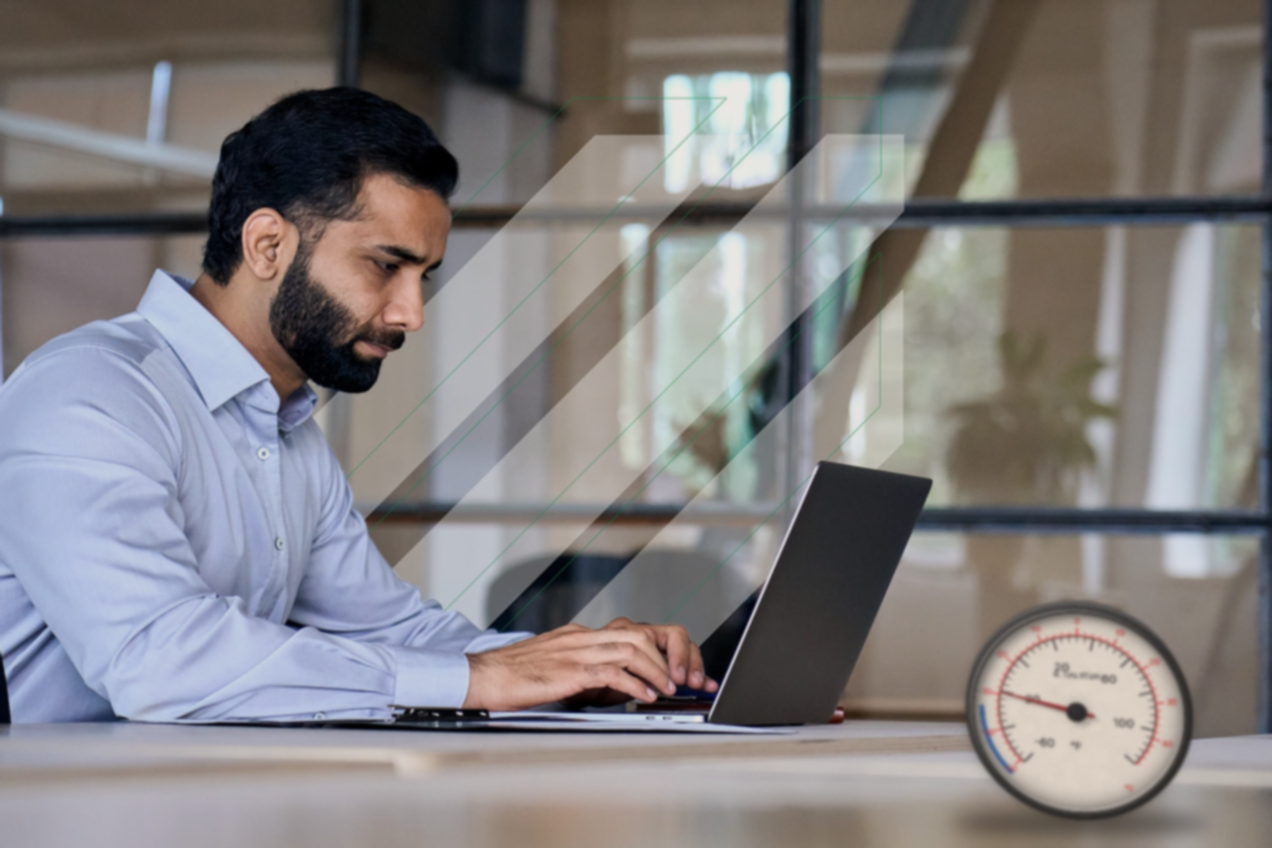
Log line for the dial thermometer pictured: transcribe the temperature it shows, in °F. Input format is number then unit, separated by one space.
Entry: -20 °F
